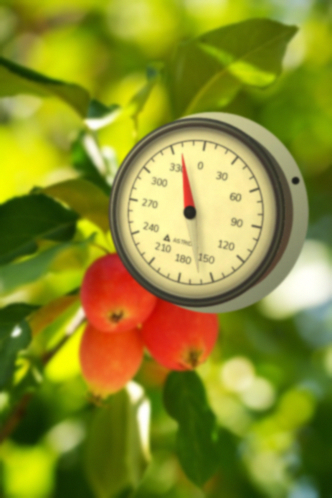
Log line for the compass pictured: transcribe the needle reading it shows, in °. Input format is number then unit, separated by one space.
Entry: 340 °
